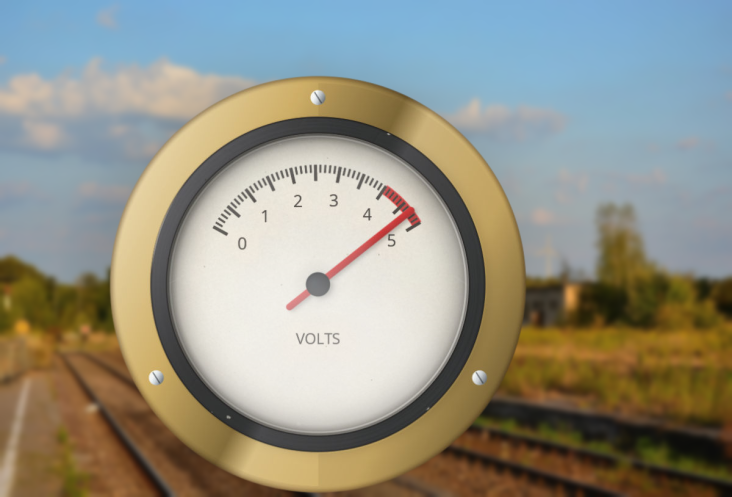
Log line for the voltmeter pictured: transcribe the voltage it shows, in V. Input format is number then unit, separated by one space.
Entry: 4.7 V
